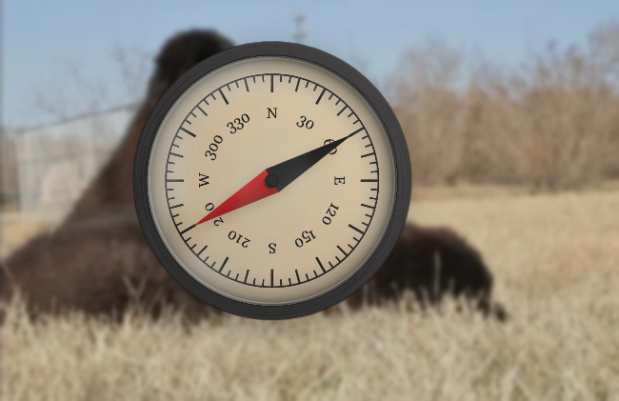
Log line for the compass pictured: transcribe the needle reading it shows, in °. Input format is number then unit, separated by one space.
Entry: 240 °
